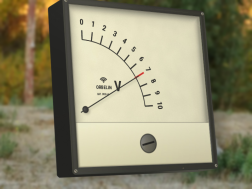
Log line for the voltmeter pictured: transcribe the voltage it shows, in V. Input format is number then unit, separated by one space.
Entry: 7 V
